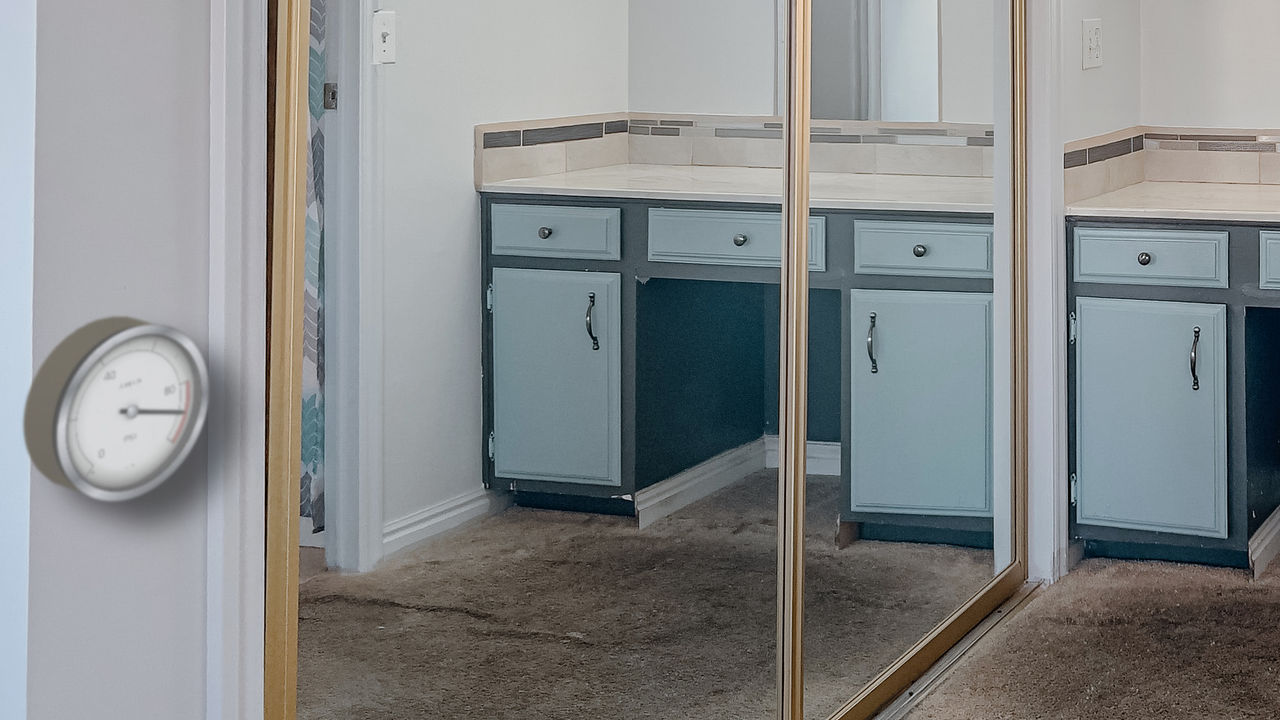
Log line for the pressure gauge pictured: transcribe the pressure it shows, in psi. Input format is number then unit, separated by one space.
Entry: 90 psi
